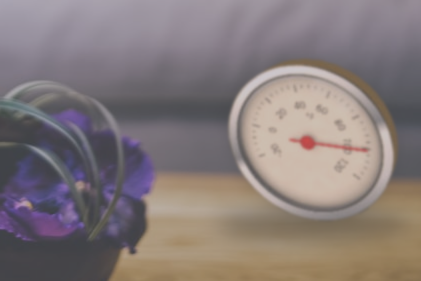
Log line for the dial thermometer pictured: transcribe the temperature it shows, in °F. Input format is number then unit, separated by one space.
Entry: 100 °F
